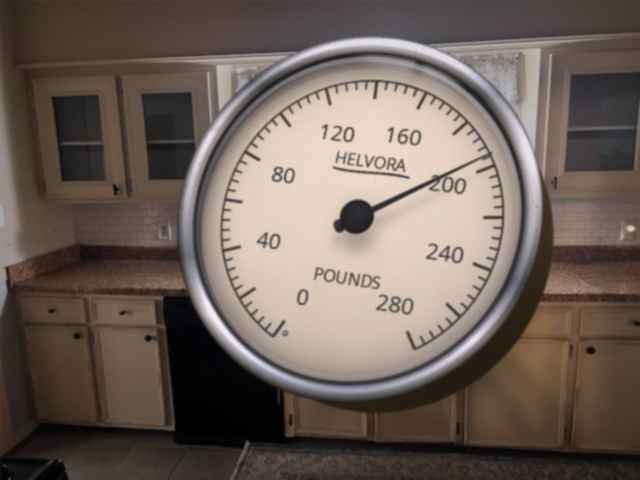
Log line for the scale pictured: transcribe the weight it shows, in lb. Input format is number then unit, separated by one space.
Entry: 196 lb
